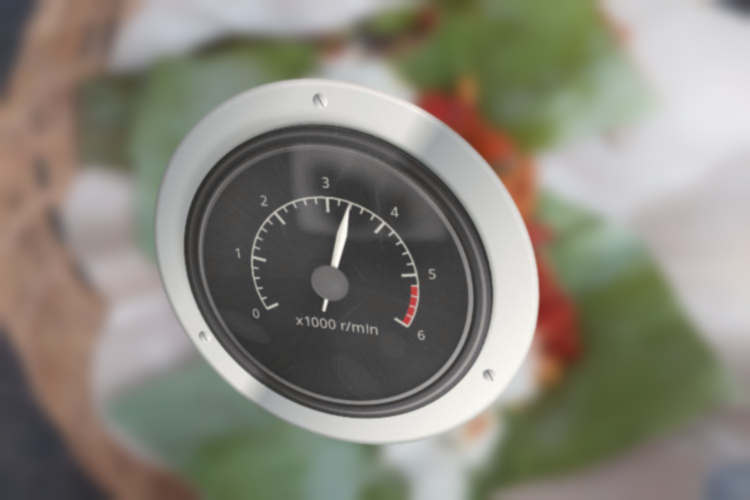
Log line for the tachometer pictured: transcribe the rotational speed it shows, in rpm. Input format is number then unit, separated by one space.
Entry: 3400 rpm
